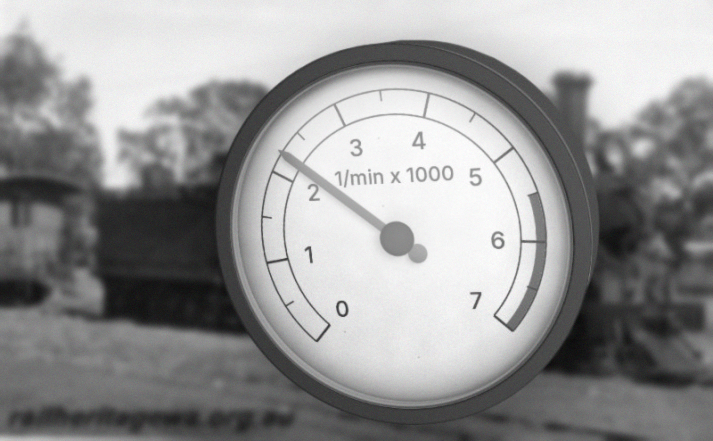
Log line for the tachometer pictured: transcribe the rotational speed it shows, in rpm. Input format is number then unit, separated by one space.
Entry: 2250 rpm
